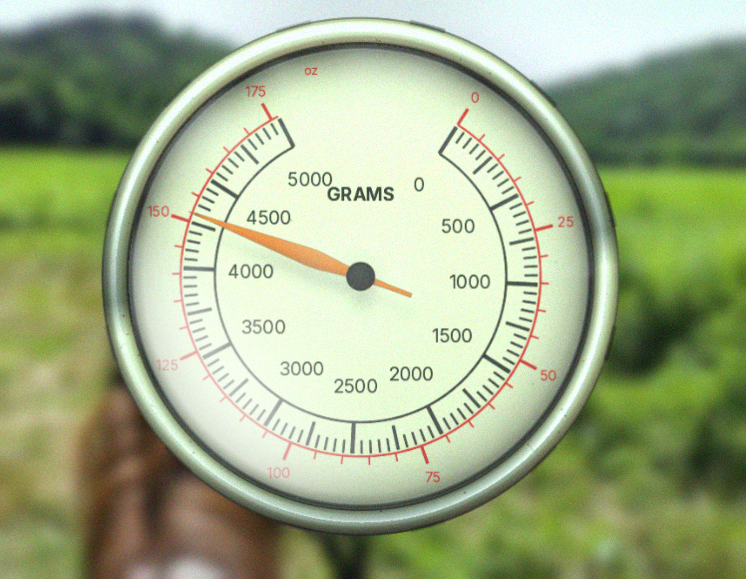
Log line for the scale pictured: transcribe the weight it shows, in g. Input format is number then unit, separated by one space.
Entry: 4300 g
